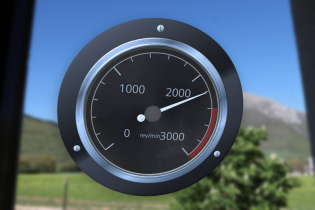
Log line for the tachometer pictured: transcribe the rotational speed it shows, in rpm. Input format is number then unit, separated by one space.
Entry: 2200 rpm
